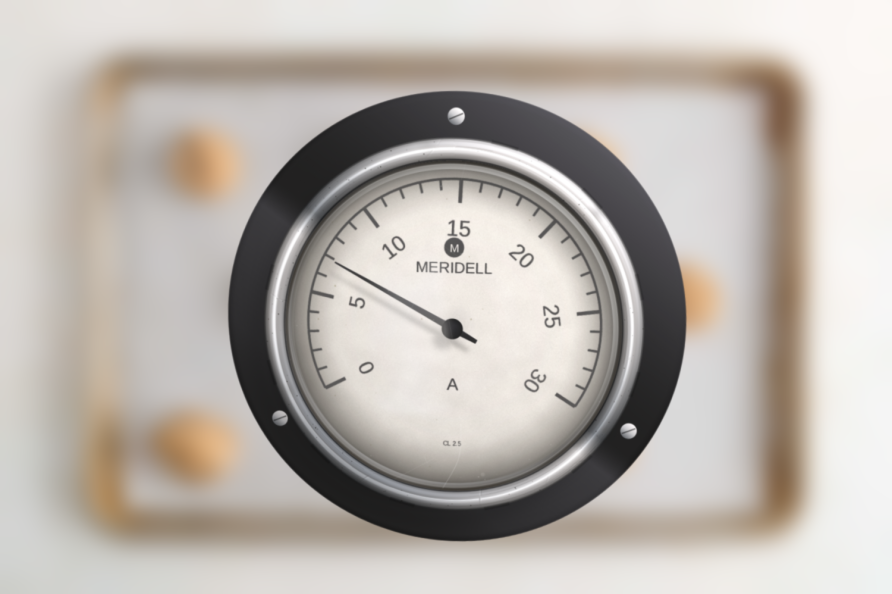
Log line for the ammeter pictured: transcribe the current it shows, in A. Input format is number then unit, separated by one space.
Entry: 7 A
